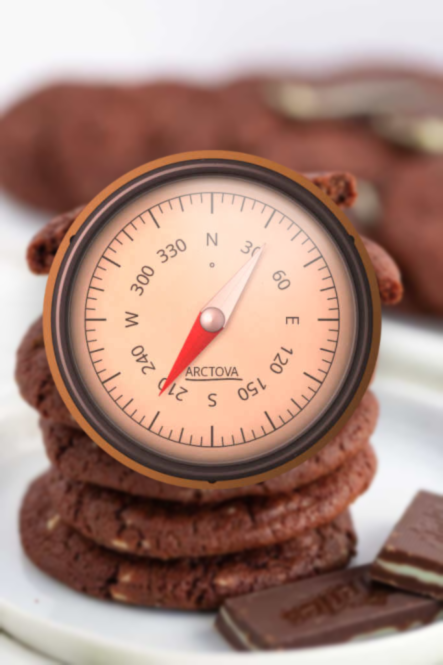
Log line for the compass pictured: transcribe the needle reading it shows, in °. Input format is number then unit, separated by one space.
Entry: 215 °
